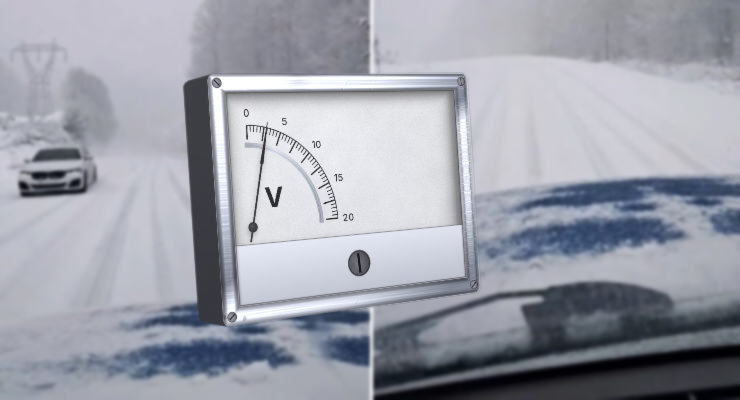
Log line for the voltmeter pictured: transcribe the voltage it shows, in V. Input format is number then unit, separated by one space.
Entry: 2.5 V
